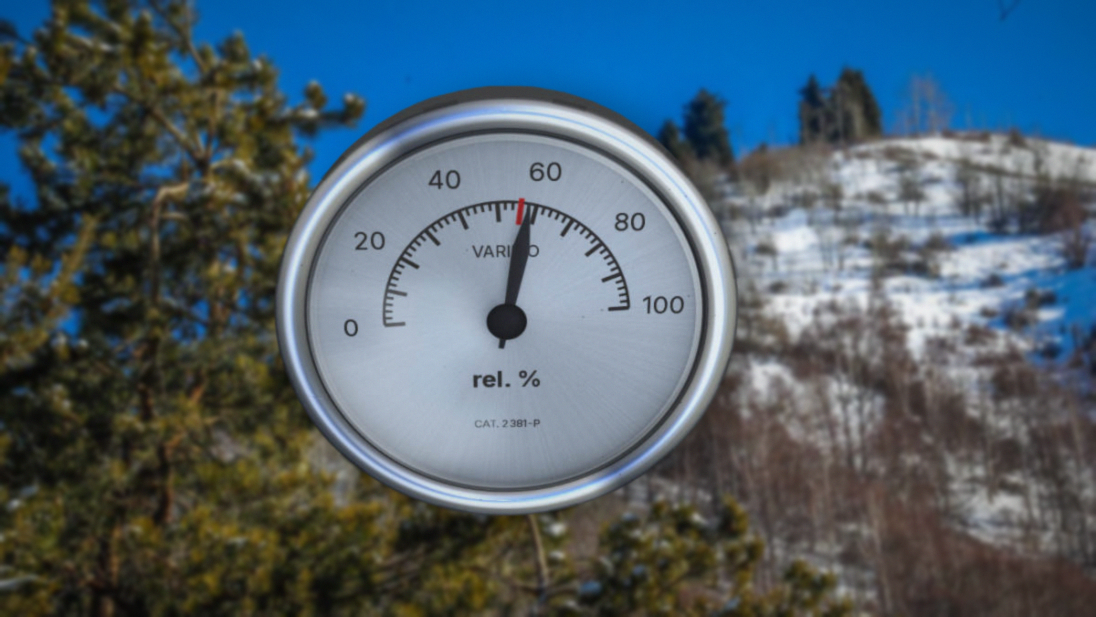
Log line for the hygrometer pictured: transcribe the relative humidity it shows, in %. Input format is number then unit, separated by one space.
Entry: 58 %
